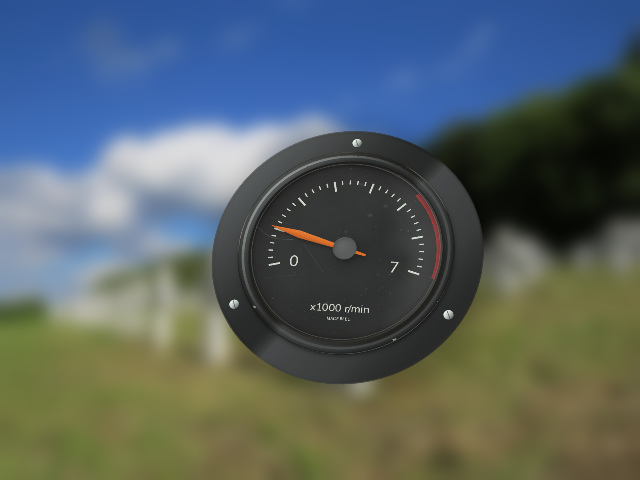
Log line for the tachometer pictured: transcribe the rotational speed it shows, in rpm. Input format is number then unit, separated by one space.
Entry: 1000 rpm
